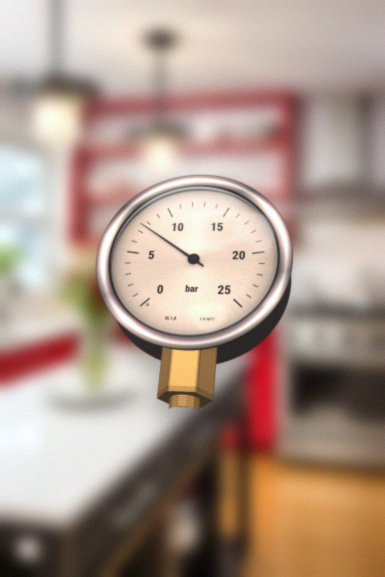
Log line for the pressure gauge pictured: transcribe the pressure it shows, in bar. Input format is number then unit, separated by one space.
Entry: 7.5 bar
